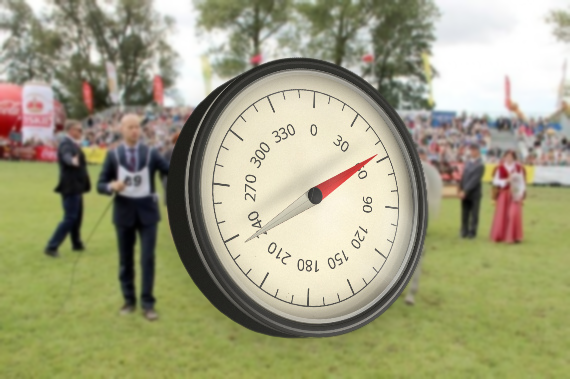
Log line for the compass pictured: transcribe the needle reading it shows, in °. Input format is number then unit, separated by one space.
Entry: 55 °
